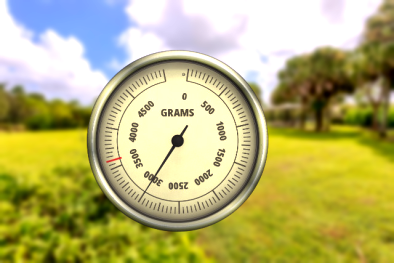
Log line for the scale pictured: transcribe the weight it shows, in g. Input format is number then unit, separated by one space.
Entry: 3000 g
